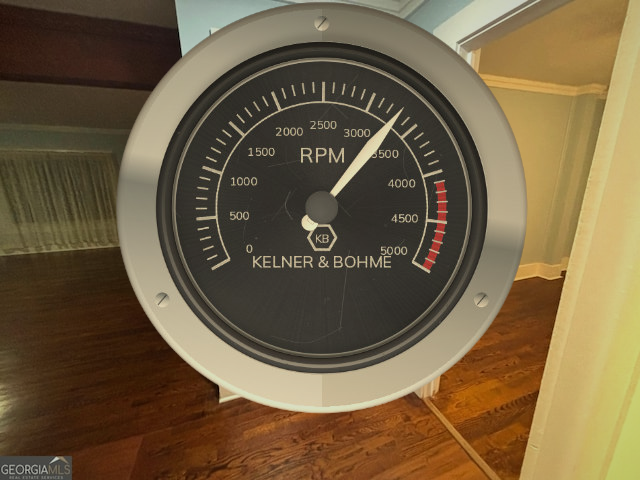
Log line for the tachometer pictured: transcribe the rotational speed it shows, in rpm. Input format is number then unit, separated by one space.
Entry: 3300 rpm
